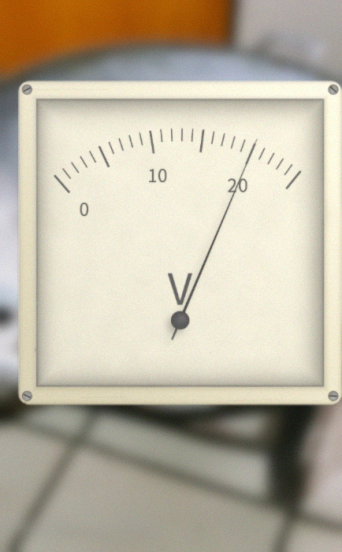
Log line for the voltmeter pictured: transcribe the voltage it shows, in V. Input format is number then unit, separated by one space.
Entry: 20 V
